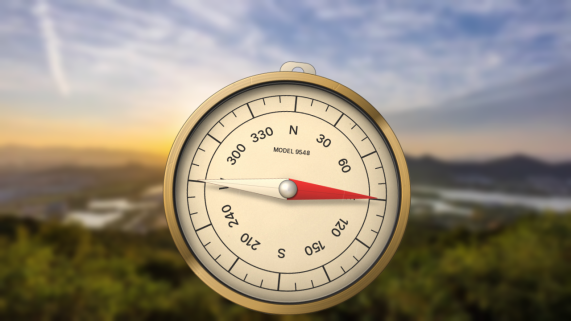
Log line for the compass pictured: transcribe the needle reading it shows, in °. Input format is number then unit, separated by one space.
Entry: 90 °
